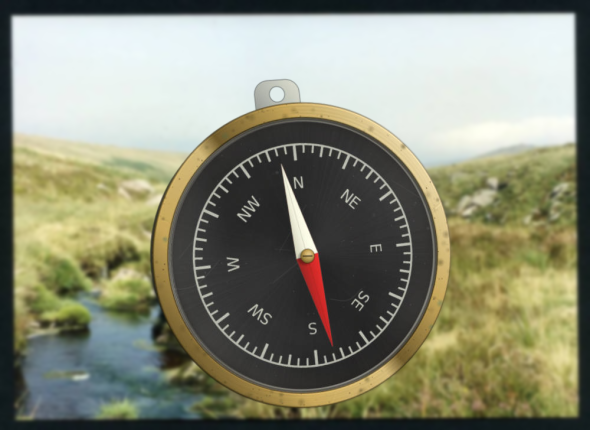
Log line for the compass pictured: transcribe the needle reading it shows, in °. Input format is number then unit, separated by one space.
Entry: 170 °
